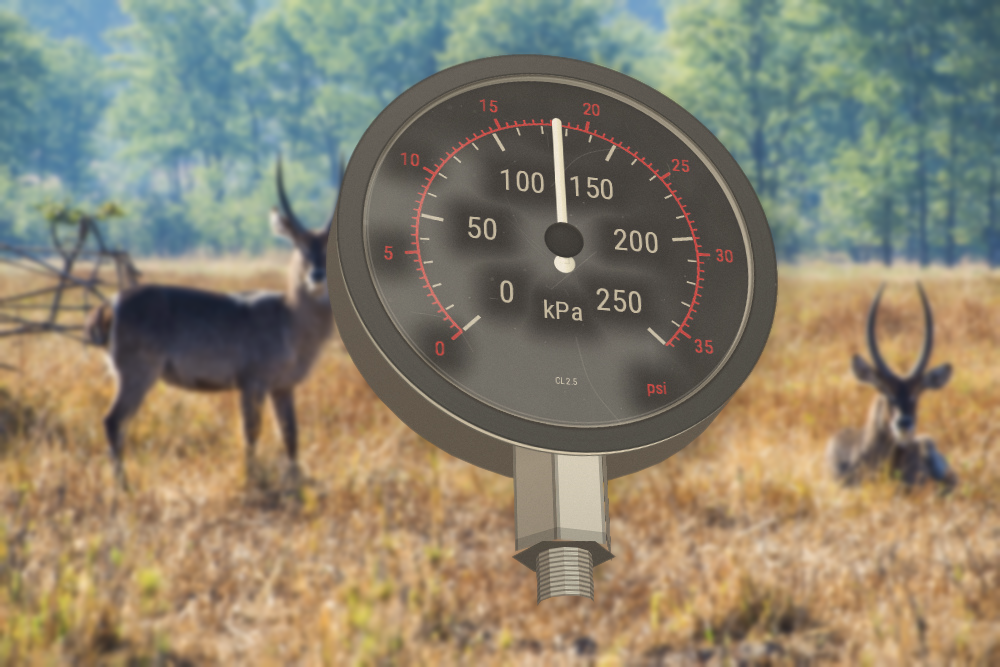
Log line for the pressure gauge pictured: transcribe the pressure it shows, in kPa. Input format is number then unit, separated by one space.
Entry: 125 kPa
